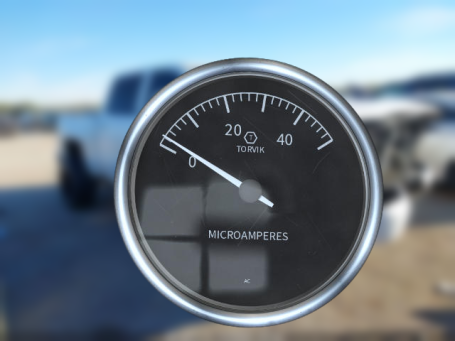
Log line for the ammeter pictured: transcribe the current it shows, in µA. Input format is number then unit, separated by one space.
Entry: 2 µA
